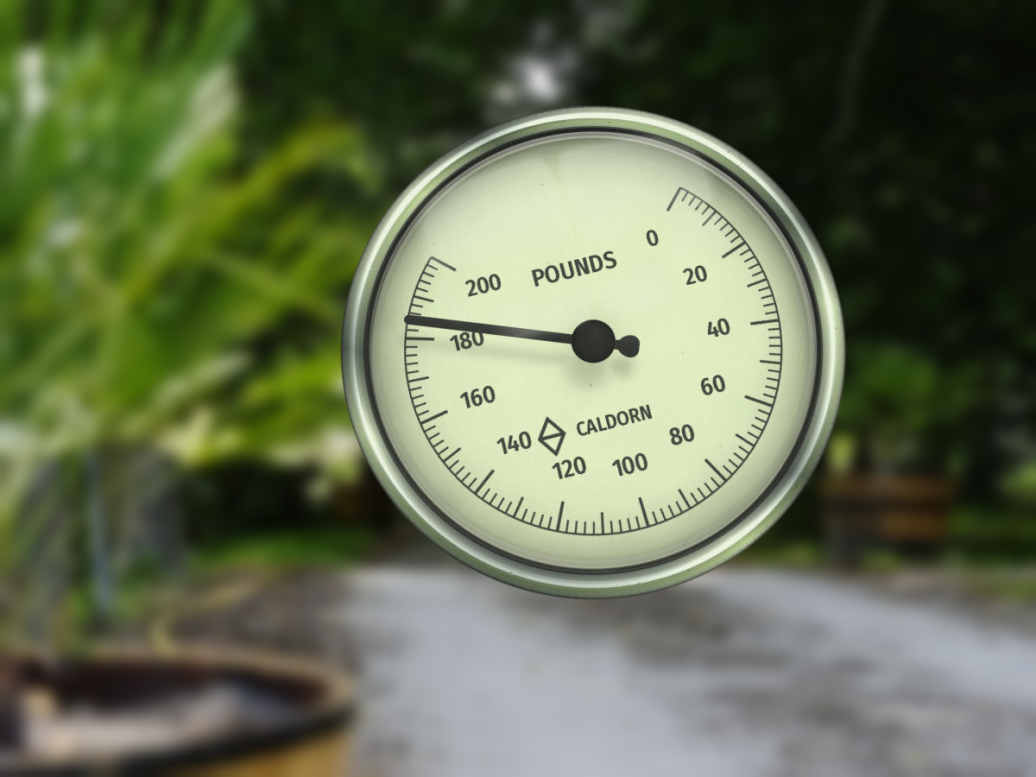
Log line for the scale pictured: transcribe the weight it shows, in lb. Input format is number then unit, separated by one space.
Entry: 184 lb
